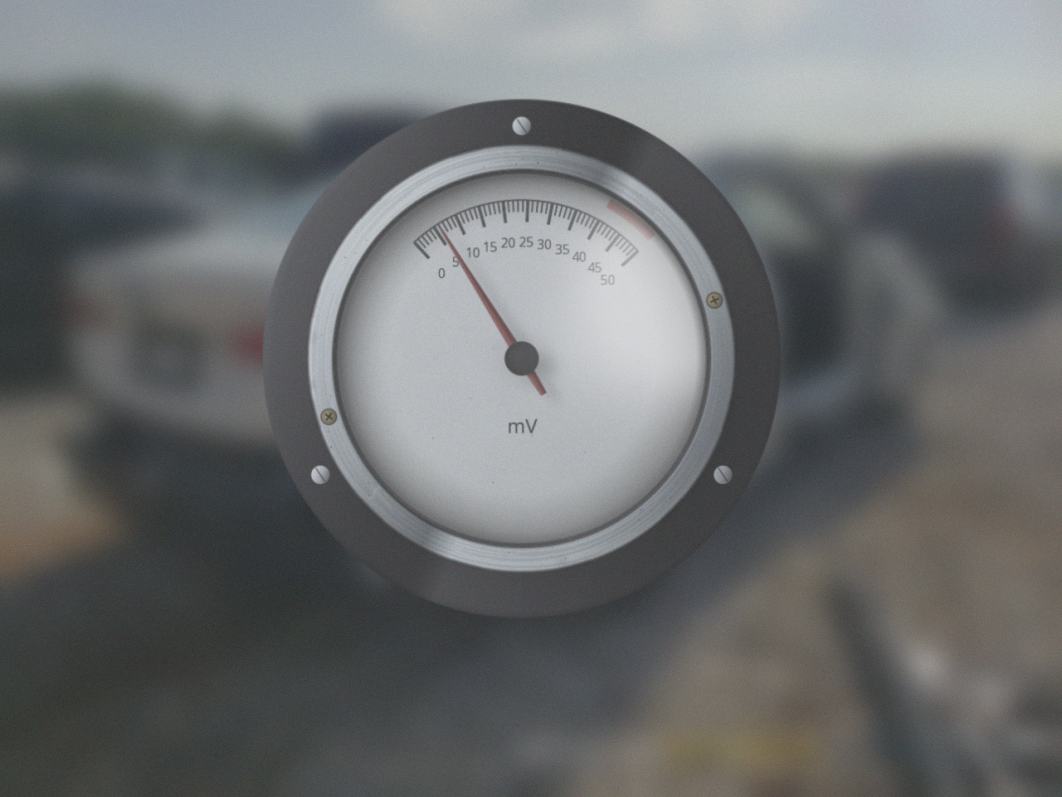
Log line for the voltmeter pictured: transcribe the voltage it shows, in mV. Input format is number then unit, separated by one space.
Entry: 6 mV
